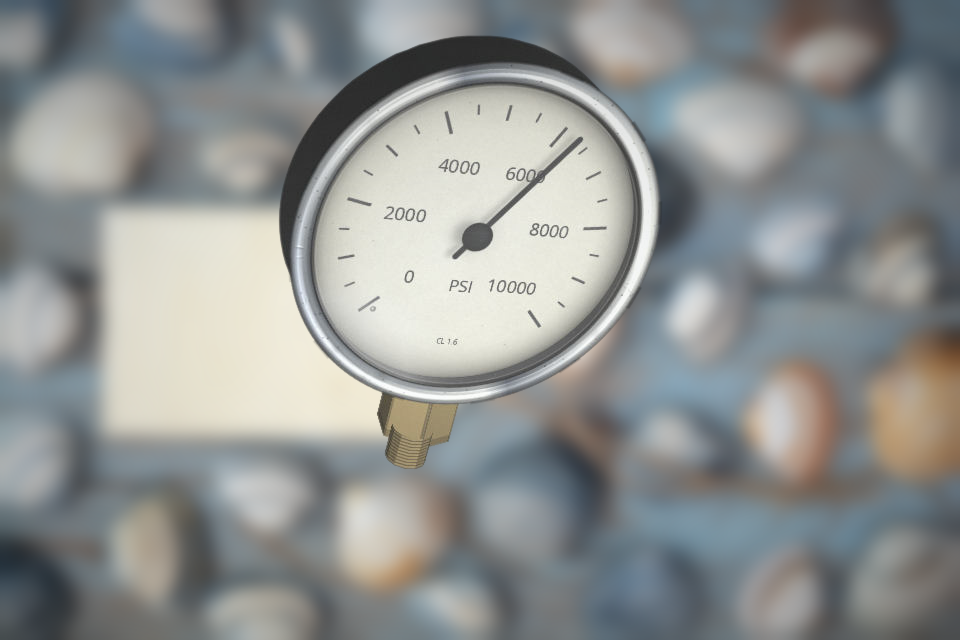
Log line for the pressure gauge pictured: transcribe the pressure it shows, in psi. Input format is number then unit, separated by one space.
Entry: 6250 psi
